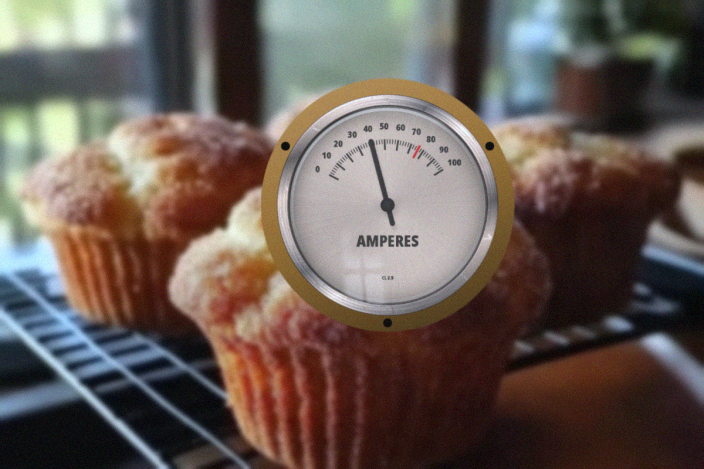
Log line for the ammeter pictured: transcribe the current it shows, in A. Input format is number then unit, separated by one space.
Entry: 40 A
